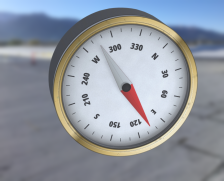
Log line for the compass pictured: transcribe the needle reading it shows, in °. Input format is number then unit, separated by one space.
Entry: 105 °
